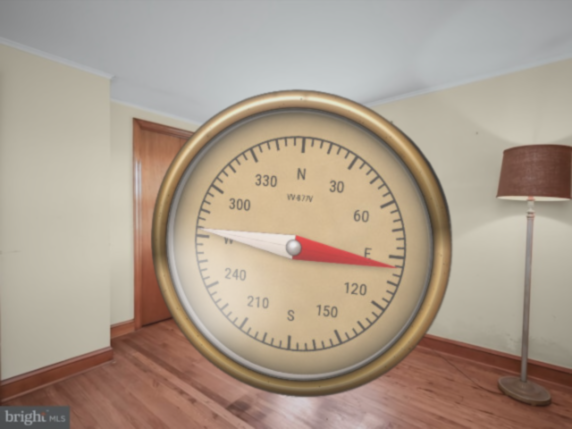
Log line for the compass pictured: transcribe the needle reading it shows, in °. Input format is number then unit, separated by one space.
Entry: 95 °
